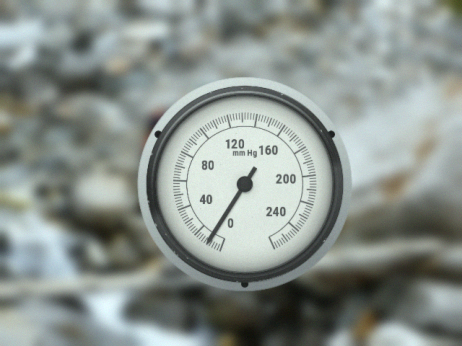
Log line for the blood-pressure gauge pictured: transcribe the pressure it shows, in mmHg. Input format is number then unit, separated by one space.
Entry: 10 mmHg
